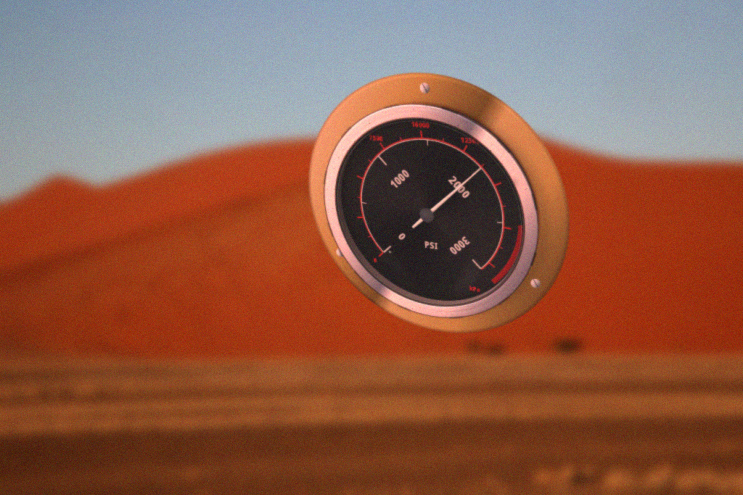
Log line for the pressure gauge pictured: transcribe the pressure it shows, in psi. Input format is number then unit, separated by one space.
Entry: 2000 psi
